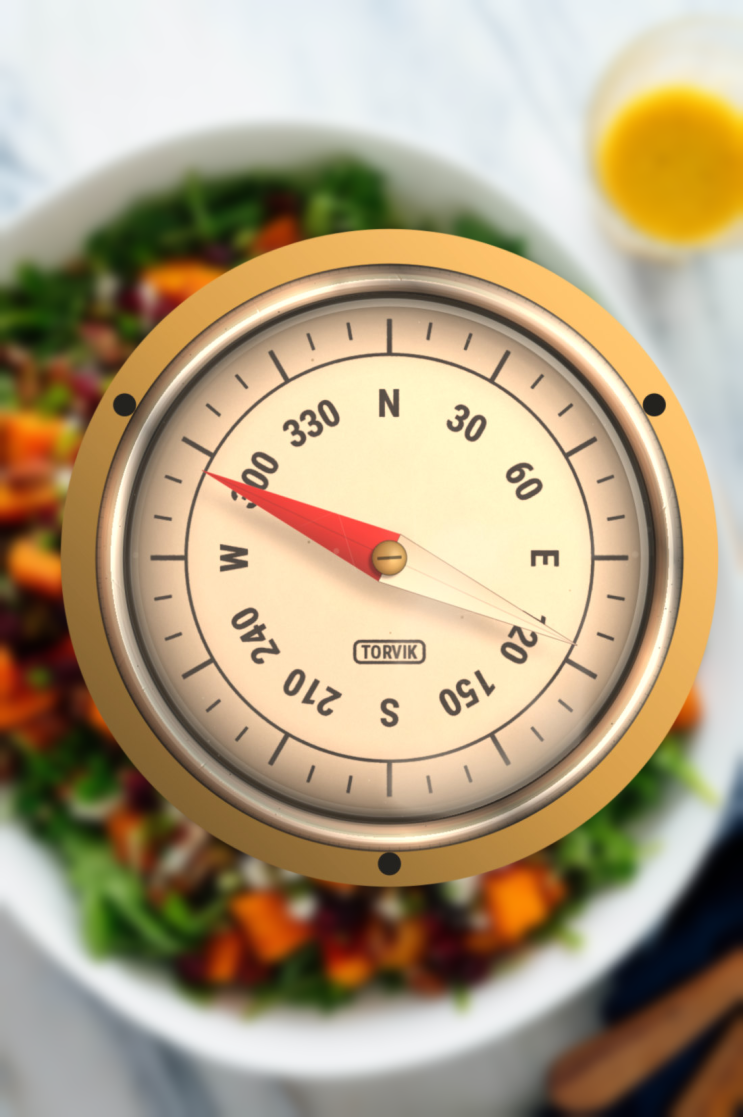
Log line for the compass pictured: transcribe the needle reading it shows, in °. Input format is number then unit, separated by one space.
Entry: 295 °
